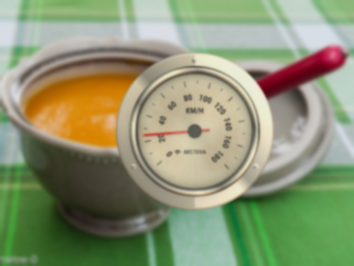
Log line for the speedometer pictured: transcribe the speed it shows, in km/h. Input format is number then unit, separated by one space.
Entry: 25 km/h
